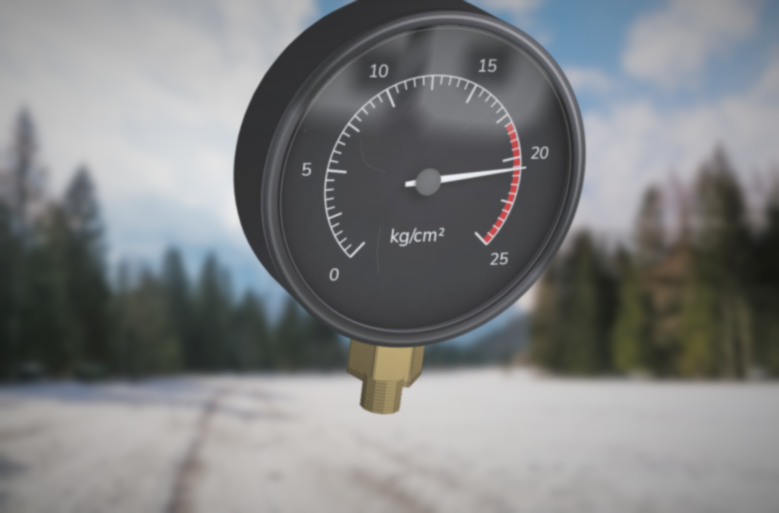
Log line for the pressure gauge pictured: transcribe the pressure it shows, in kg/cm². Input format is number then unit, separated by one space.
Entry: 20.5 kg/cm²
